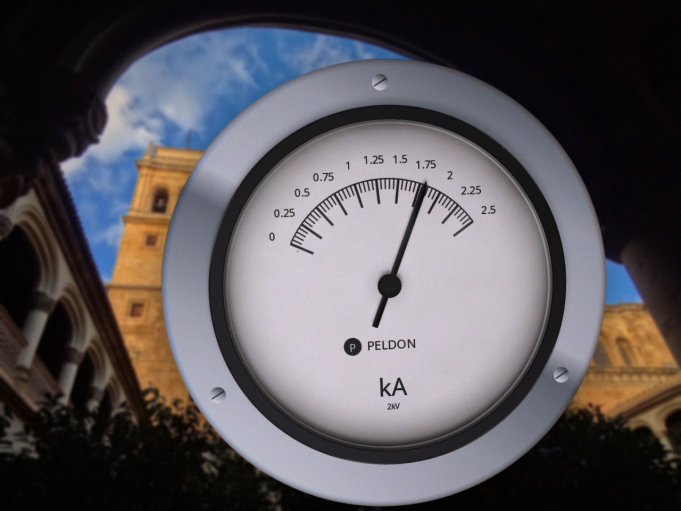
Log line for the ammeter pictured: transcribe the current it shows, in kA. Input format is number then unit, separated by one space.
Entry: 1.8 kA
